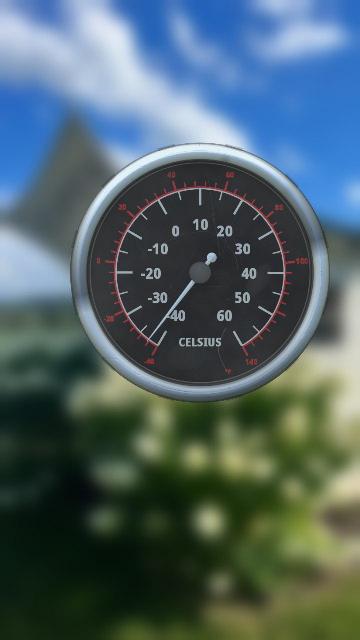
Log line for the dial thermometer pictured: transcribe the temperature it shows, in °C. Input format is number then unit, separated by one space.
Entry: -37.5 °C
